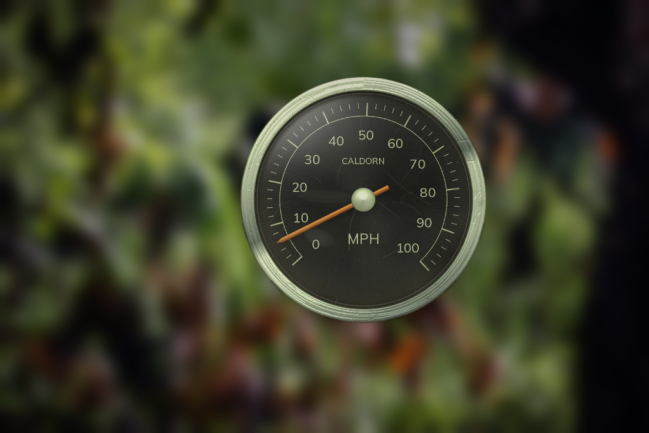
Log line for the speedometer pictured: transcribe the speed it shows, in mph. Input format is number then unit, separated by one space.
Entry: 6 mph
